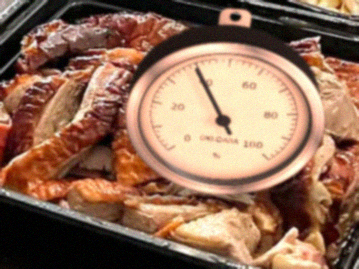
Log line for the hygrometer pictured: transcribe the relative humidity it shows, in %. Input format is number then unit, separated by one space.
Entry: 40 %
